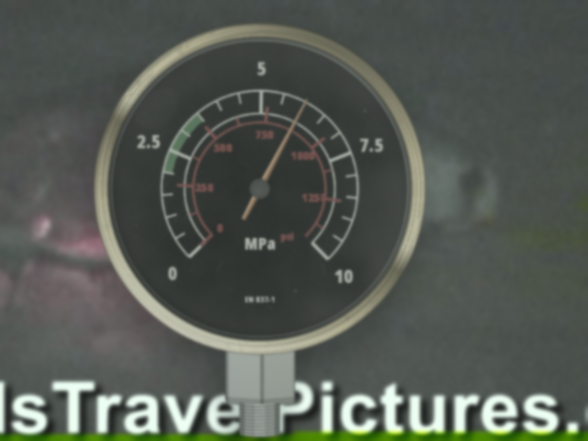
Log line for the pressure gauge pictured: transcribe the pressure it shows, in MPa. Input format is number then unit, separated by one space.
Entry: 6 MPa
